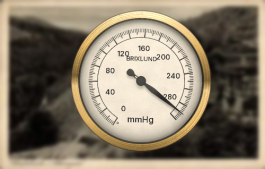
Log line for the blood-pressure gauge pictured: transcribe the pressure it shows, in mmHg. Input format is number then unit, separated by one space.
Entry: 290 mmHg
